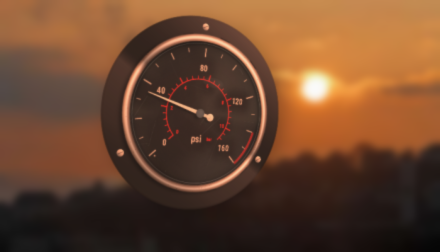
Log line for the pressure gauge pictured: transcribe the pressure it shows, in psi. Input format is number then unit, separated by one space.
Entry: 35 psi
